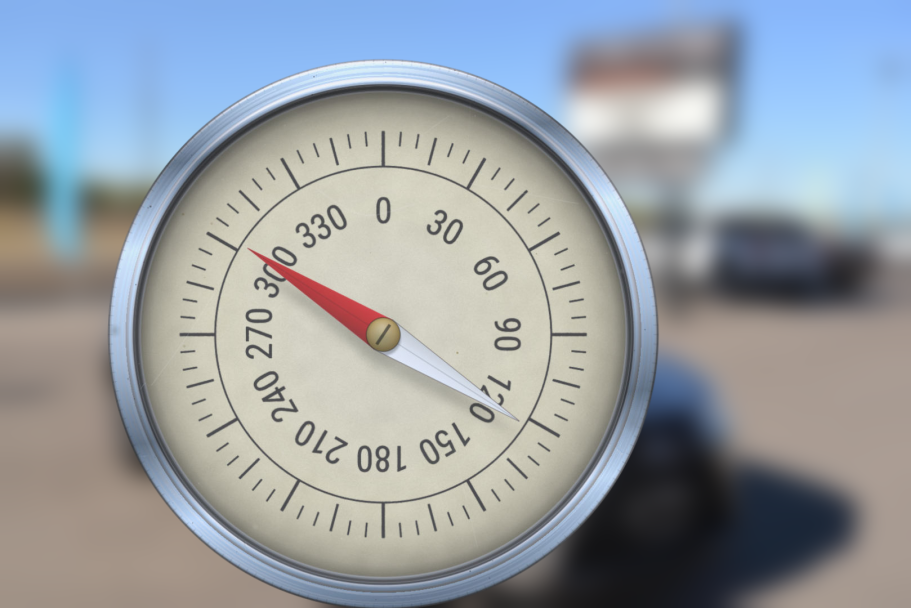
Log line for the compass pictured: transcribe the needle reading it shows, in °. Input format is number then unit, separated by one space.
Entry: 302.5 °
